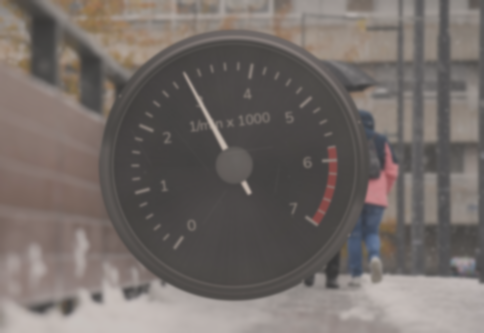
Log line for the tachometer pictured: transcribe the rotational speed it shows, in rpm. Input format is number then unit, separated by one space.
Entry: 3000 rpm
